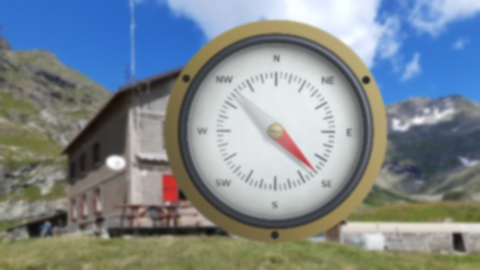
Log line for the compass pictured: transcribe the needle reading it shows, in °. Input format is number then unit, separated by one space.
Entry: 135 °
